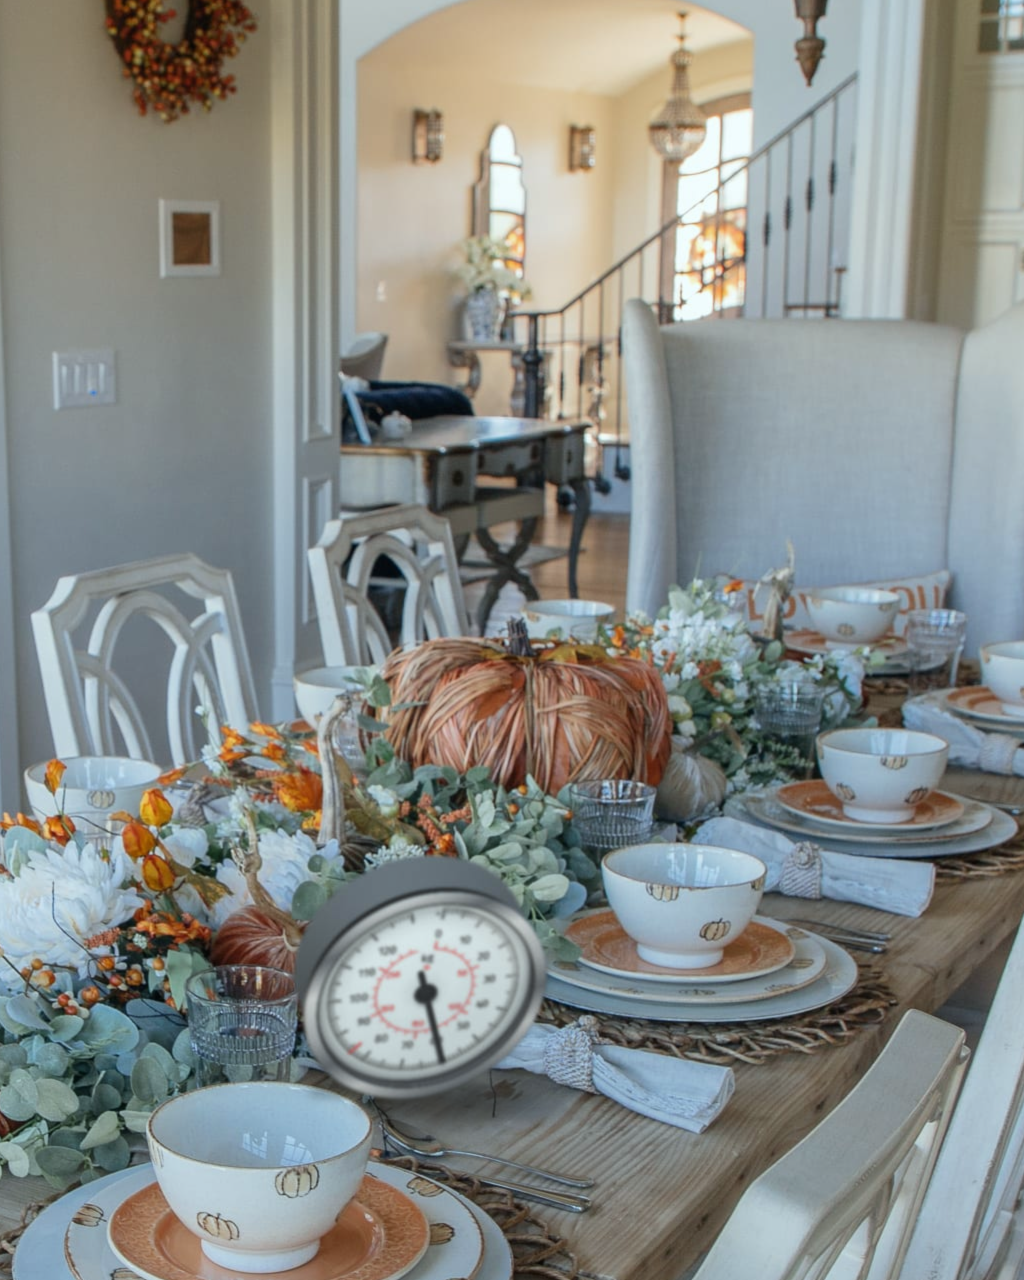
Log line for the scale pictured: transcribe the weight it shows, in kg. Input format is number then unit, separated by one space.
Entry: 60 kg
